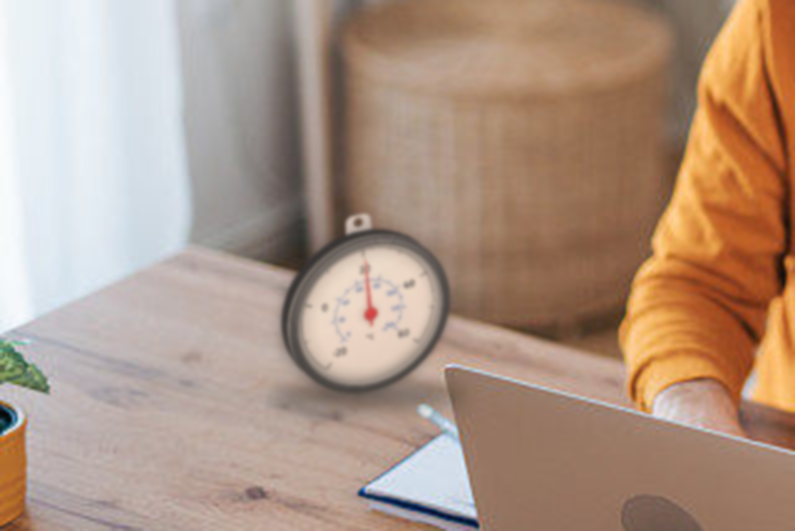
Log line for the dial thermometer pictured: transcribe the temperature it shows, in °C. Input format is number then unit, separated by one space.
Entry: 20 °C
